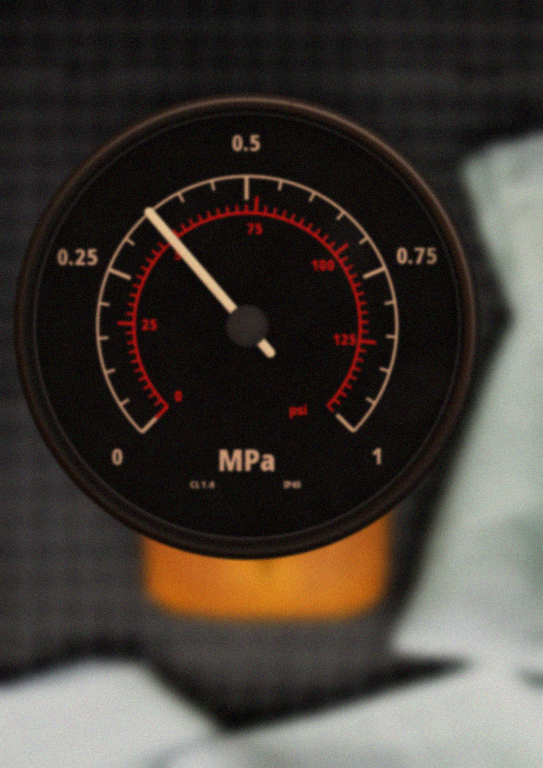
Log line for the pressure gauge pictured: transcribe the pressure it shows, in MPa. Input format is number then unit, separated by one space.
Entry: 0.35 MPa
